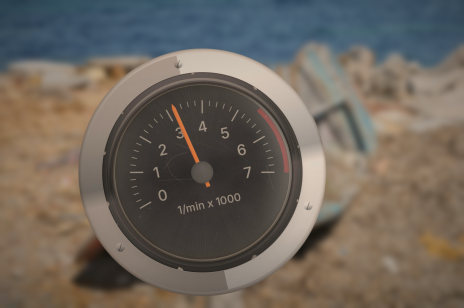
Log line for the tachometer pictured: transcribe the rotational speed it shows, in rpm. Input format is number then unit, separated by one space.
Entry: 3200 rpm
